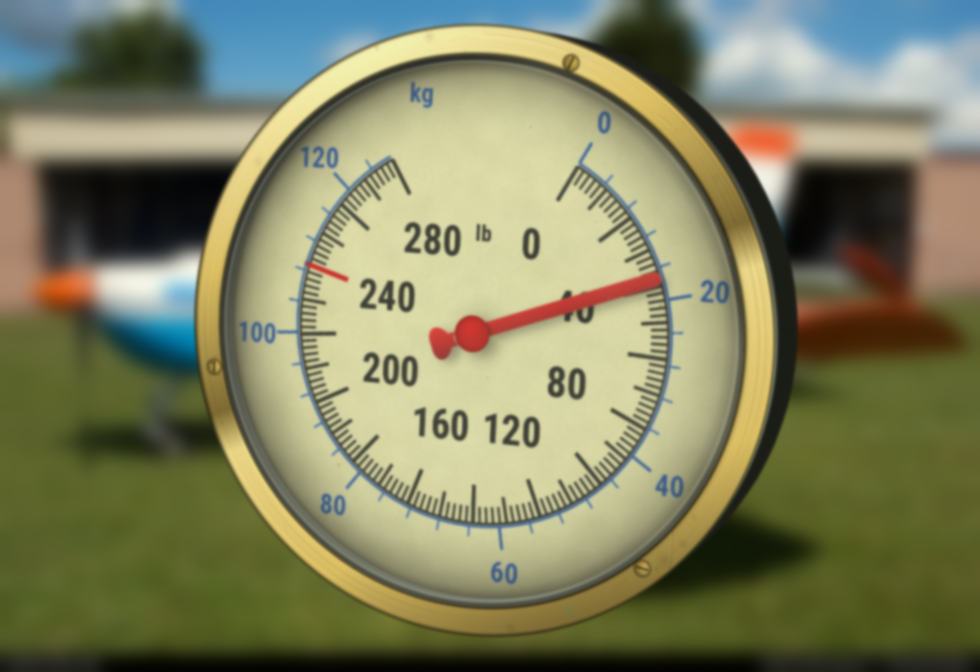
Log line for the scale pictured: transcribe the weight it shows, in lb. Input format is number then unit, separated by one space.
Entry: 38 lb
